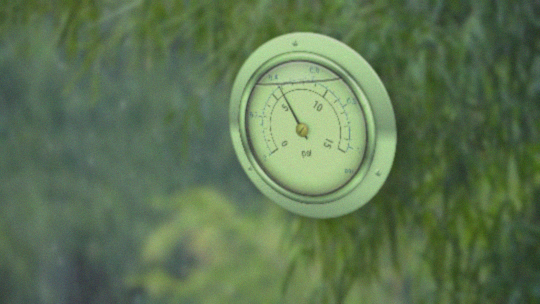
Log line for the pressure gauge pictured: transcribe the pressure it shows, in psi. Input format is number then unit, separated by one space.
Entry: 6 psi
